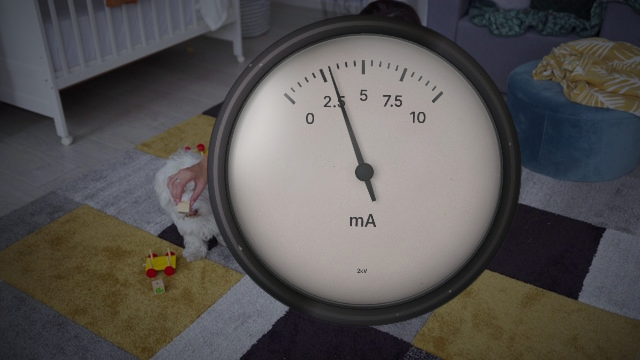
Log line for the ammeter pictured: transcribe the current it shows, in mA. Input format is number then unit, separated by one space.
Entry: 3 mA
